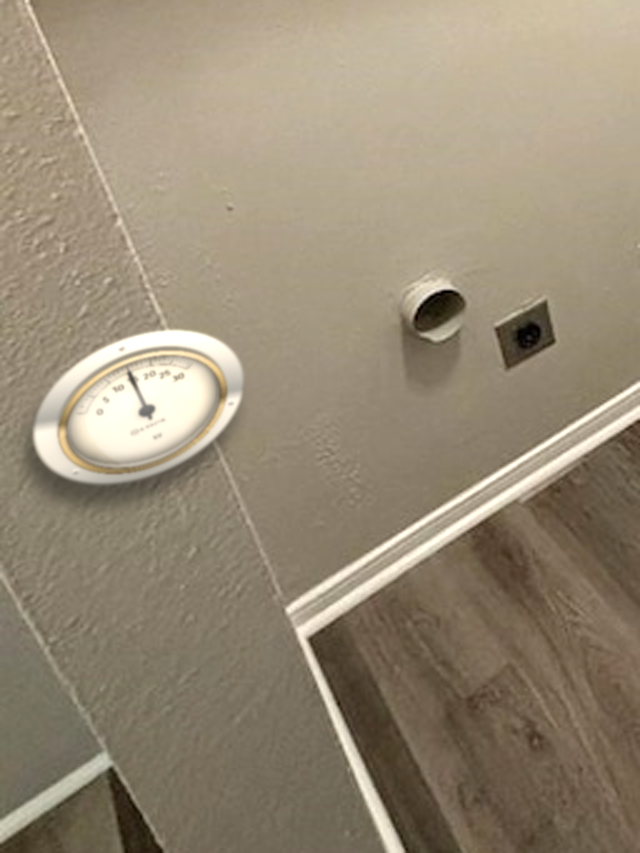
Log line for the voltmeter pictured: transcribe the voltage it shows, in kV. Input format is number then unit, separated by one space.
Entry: 15 kV
